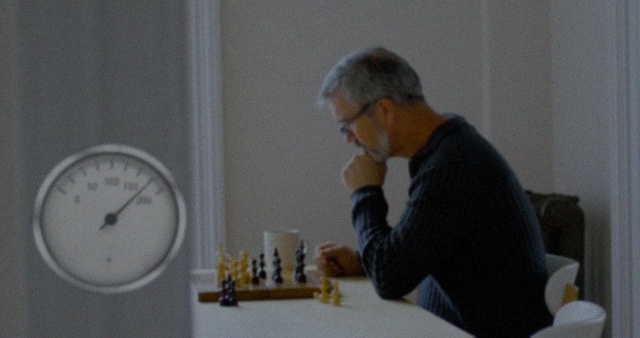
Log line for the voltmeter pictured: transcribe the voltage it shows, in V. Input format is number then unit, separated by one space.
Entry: 175 V
